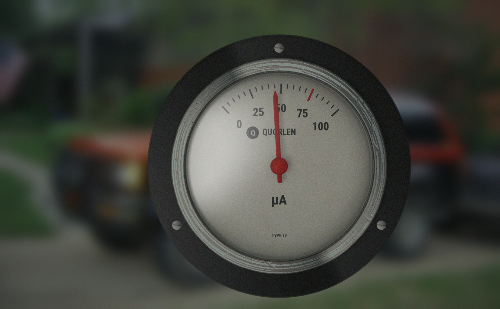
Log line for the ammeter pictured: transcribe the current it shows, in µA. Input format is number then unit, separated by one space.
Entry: 45 µA
